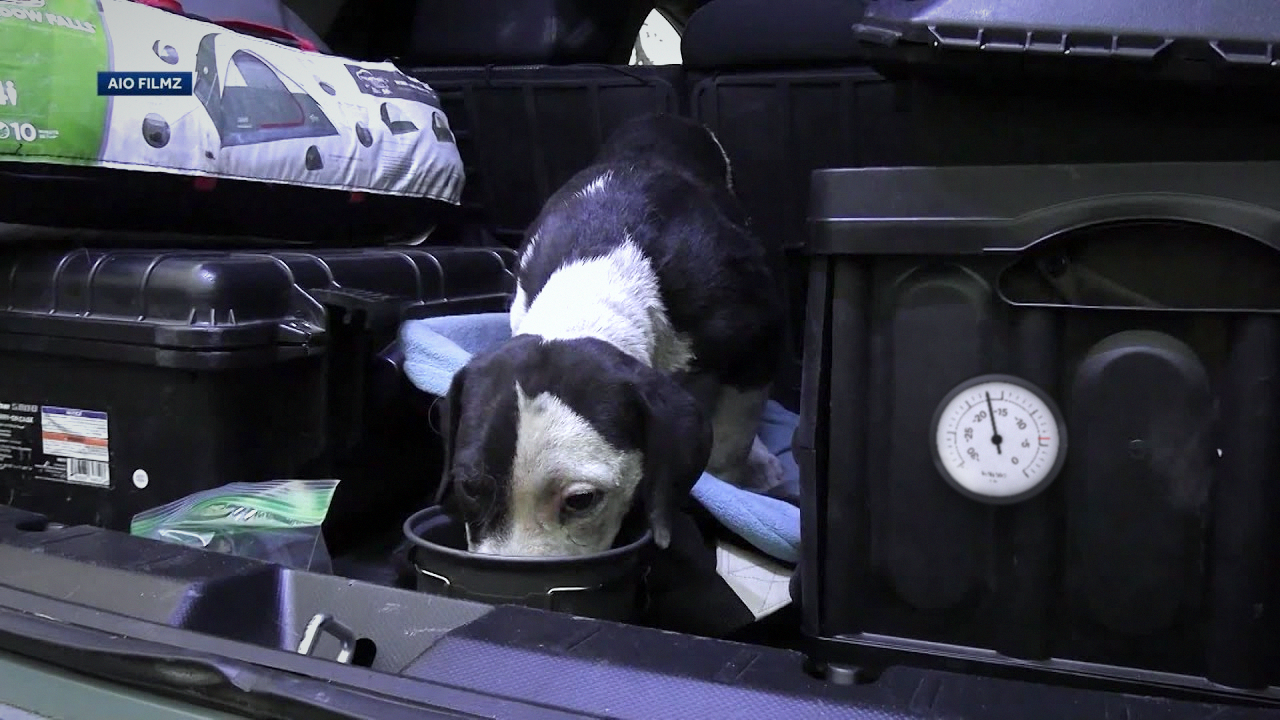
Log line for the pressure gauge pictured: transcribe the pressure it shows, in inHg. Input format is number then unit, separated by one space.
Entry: -17 inHg
